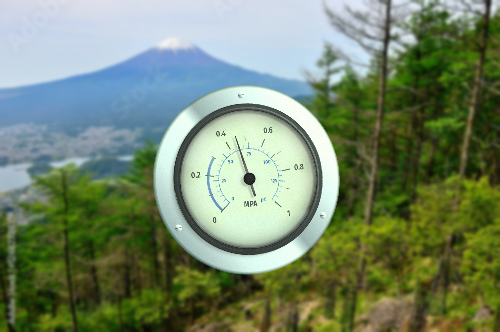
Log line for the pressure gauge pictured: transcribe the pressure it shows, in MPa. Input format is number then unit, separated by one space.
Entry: 0.45 MPa
